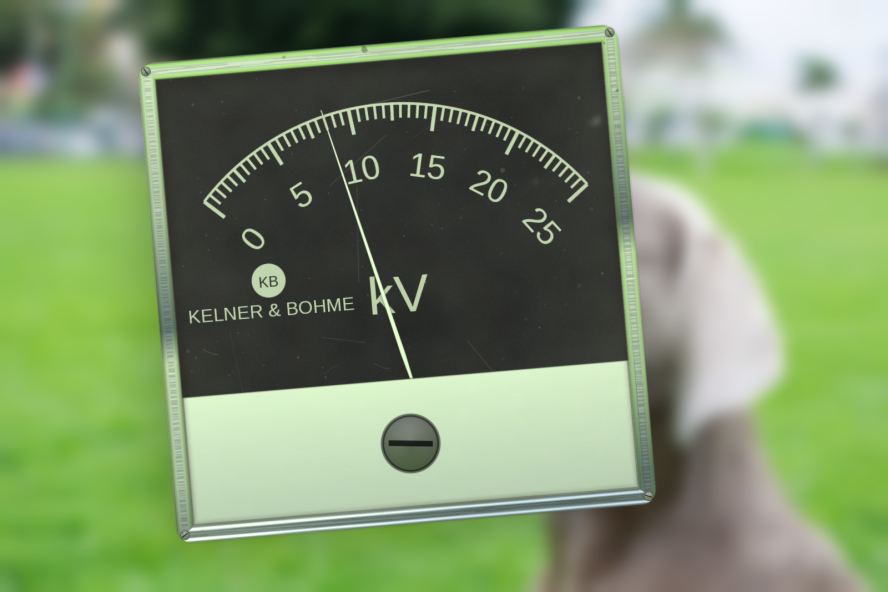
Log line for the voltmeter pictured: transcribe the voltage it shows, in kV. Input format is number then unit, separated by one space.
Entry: 8.5 kV
